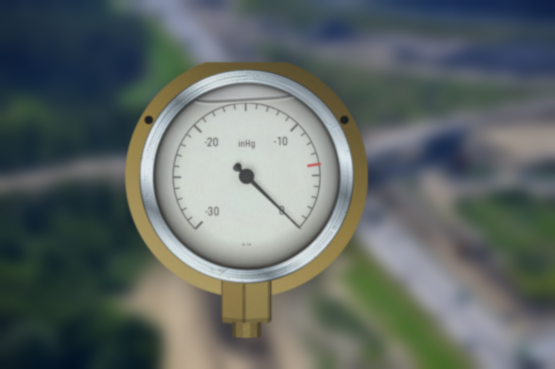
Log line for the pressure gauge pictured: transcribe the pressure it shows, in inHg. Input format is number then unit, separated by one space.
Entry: 0 inHg
